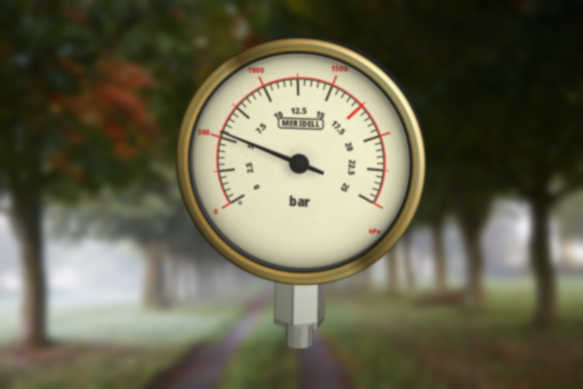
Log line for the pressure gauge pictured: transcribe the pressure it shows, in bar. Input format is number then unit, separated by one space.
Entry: 5.5 bar
